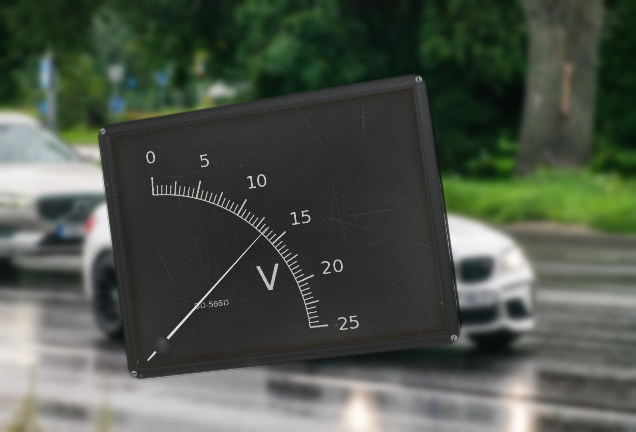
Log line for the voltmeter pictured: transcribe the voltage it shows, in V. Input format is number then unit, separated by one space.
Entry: 13.5 V
